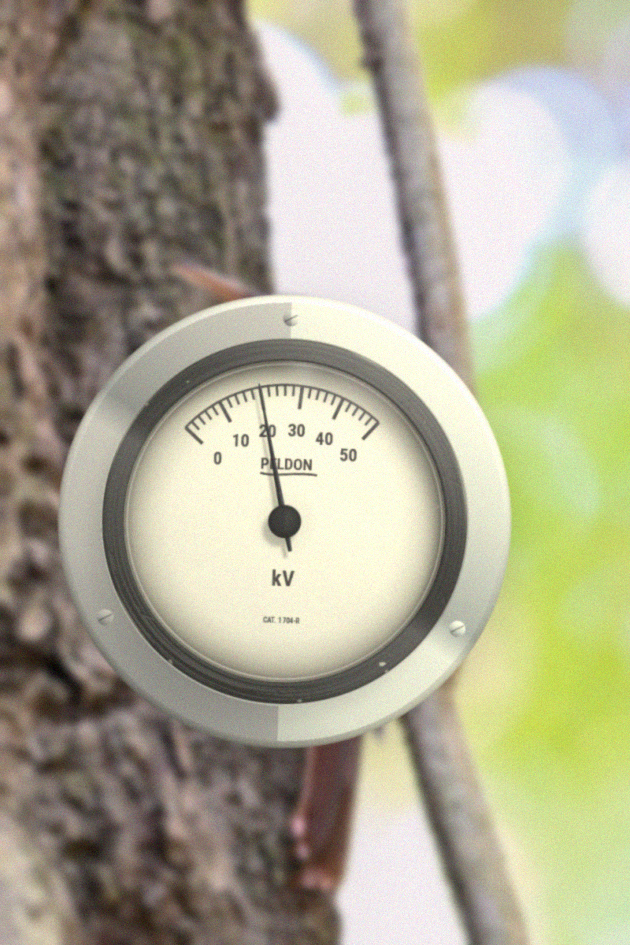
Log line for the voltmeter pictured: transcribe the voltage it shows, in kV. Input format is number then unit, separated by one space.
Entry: 20 kV
